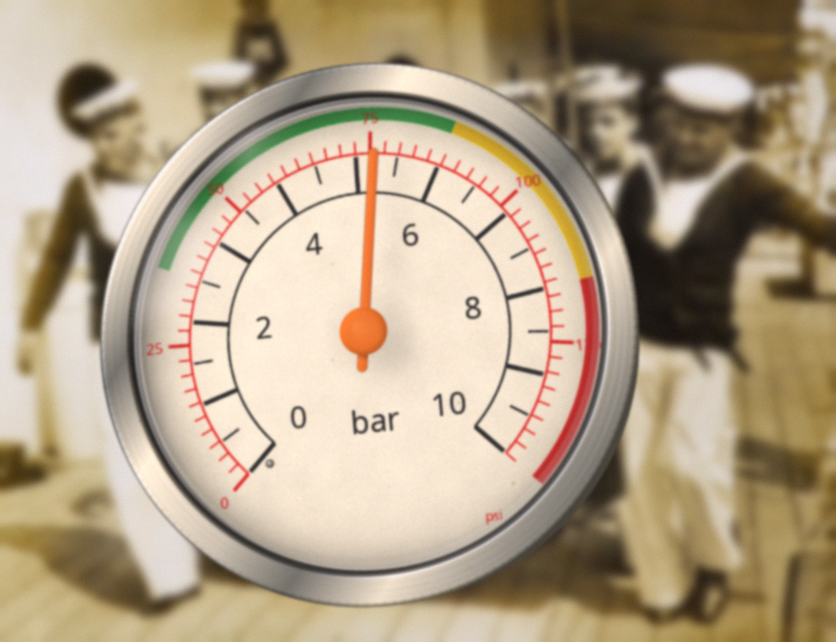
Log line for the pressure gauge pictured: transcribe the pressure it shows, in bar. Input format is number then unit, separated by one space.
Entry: 5.25 bar
